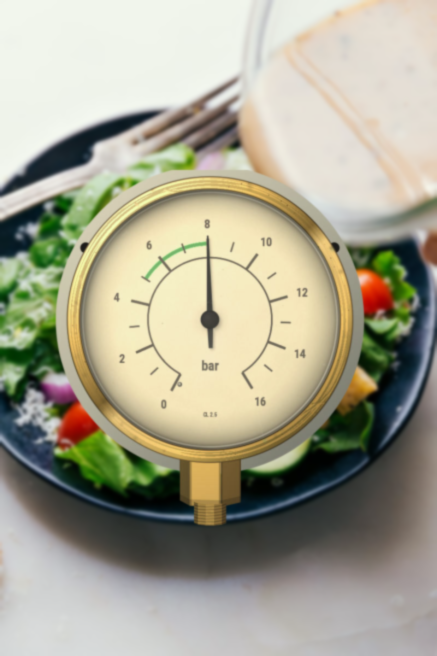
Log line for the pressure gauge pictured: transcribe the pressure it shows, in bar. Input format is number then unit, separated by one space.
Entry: 8 bar
